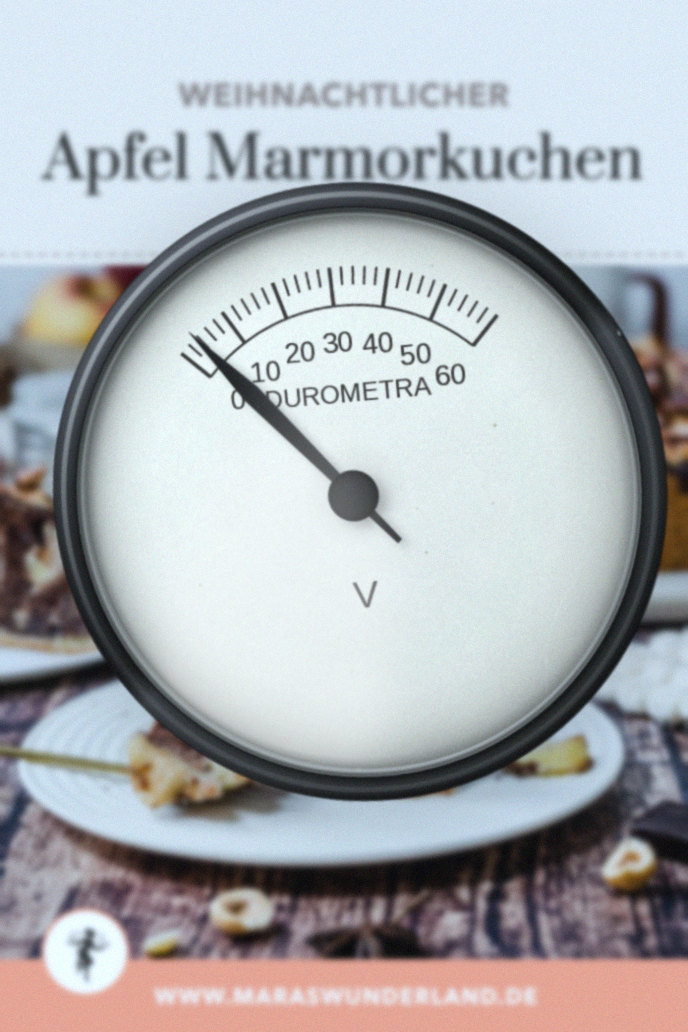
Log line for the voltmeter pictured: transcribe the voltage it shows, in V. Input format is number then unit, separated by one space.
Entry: 4 V
